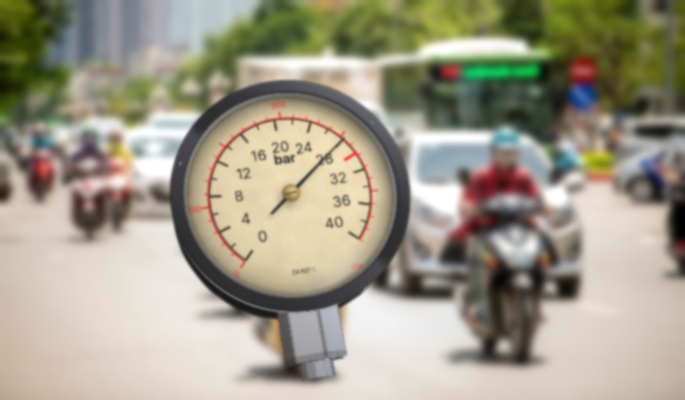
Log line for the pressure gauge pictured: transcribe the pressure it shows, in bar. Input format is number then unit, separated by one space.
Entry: 28 bar
